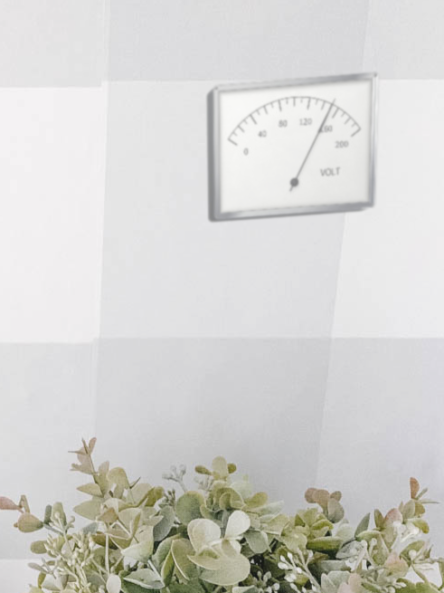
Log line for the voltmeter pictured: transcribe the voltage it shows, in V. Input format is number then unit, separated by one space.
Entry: 150 V
